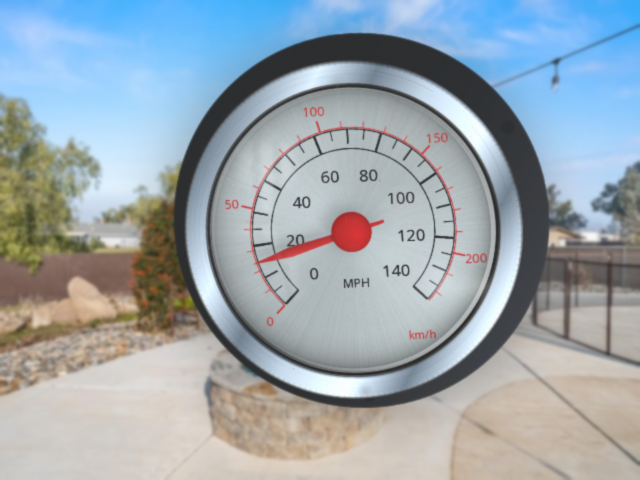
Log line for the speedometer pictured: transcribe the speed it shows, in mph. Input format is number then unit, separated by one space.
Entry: 15 mph
